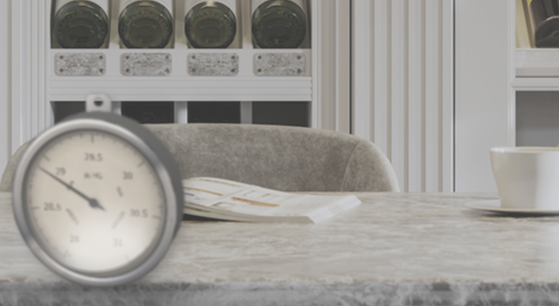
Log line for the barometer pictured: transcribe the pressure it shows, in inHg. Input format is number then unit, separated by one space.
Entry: 28.9 inHg
